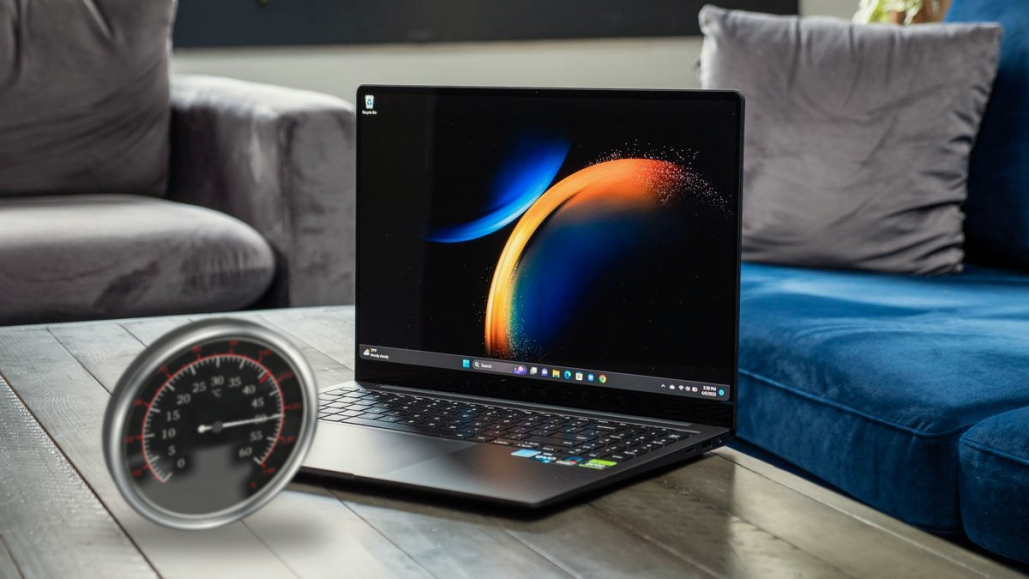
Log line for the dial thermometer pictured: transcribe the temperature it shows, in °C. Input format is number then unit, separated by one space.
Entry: 50 °C
